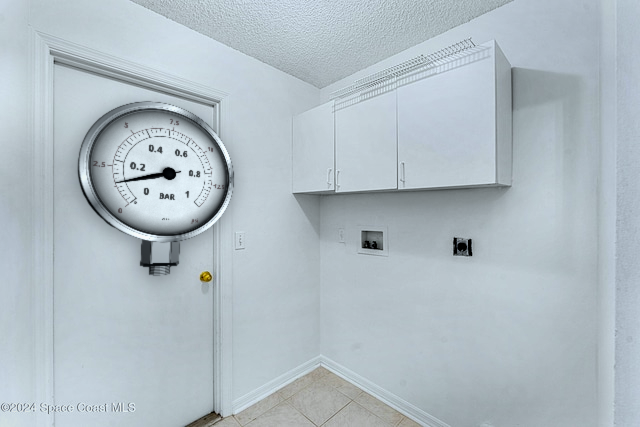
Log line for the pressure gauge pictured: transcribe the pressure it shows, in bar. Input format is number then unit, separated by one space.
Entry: 0.1 bar
